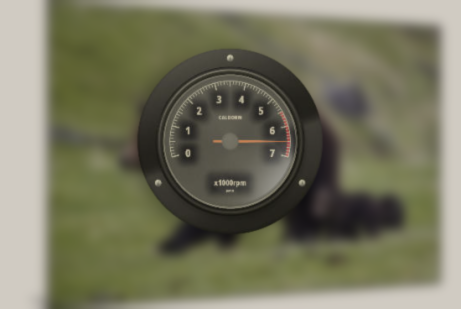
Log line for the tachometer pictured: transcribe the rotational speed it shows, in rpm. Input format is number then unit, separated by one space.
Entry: 6500 rpm
